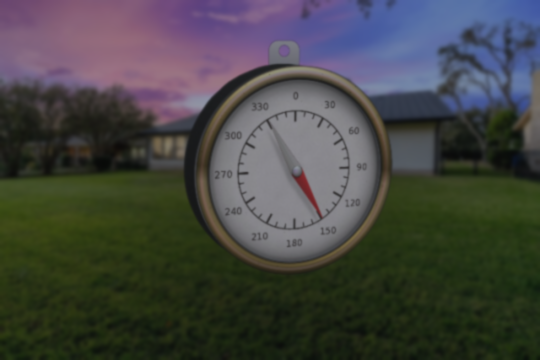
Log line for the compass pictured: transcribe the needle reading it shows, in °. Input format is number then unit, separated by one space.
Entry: 150 °
